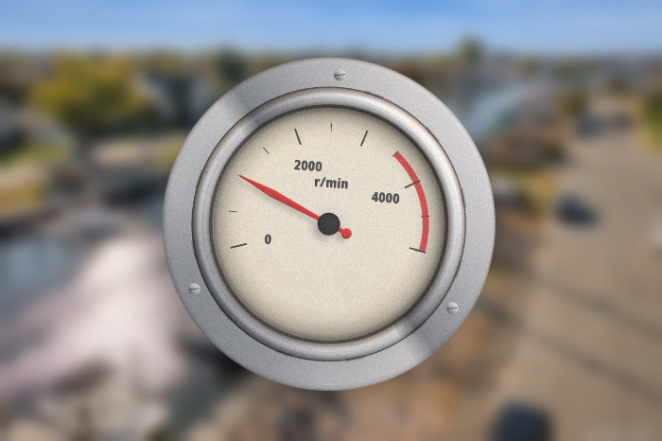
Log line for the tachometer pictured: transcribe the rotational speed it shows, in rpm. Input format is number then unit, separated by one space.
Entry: 1000 rpm
